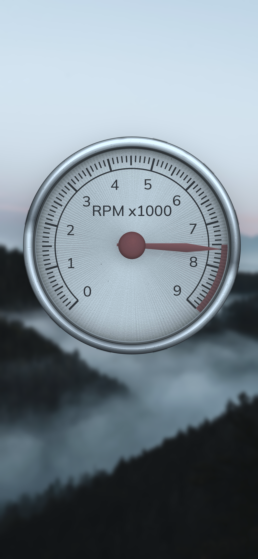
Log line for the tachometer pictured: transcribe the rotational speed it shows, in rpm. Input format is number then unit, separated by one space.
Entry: 7600 rpm
